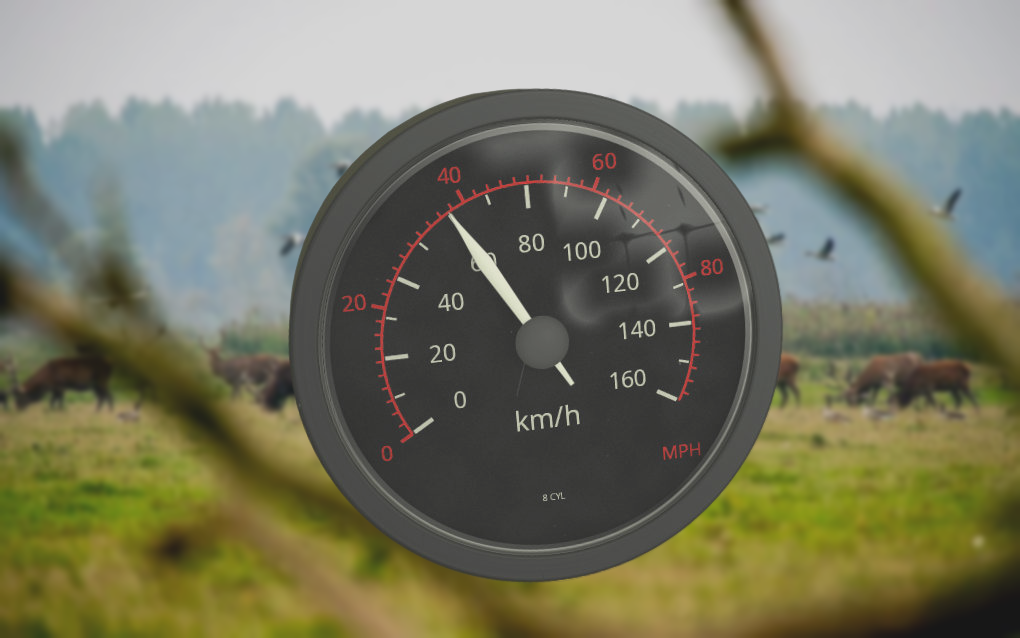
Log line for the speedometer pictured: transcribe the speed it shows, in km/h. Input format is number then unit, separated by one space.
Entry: 60 km/h
